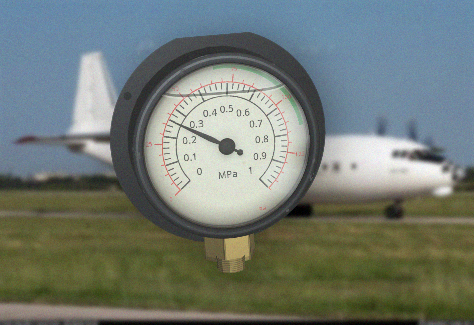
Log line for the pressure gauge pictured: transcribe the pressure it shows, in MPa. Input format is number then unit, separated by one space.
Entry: 0.26 MPa
